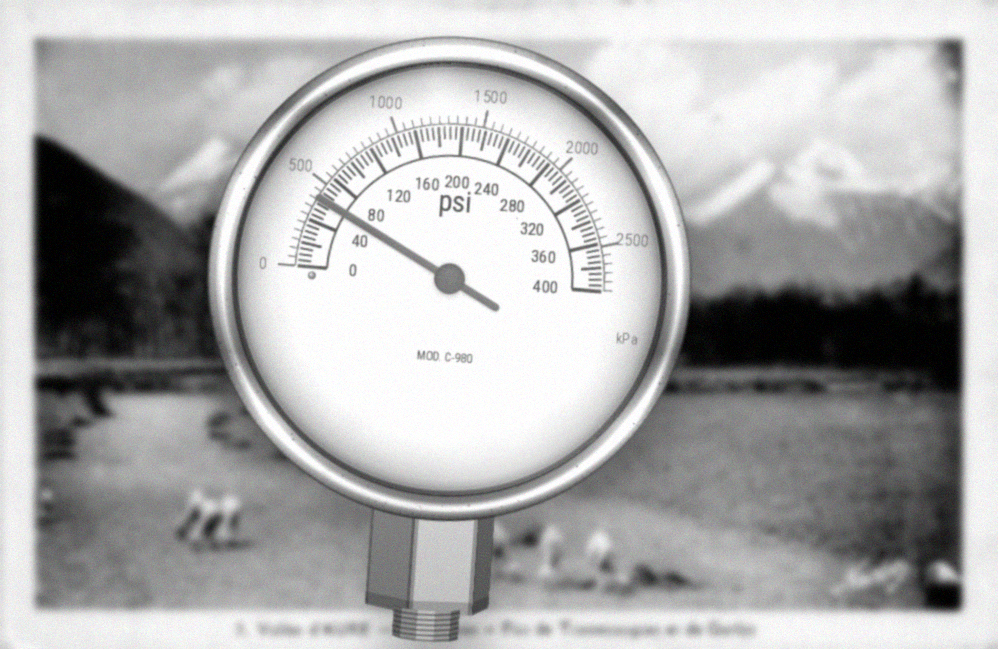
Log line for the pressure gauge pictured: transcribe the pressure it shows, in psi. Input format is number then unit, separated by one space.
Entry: 60 psi
